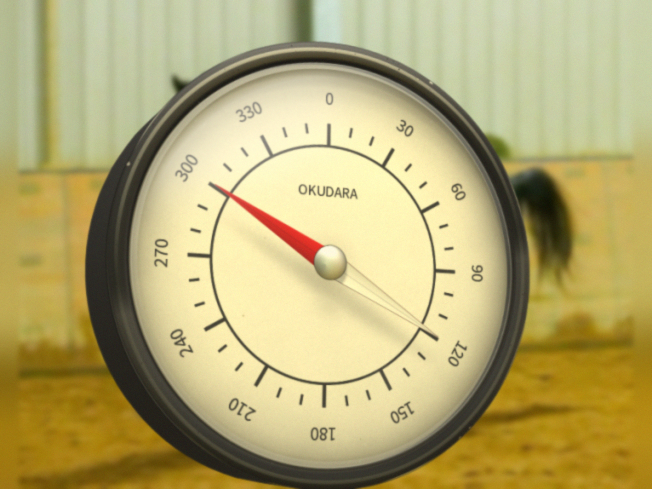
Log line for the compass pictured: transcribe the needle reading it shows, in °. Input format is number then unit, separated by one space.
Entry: 300 °
